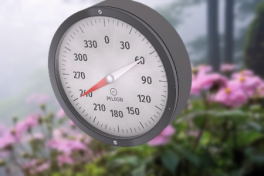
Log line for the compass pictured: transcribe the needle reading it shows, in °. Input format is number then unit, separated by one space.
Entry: 240 °
